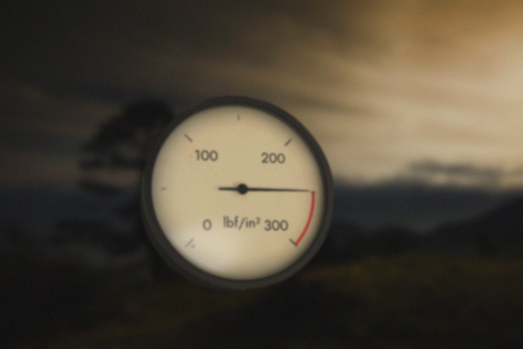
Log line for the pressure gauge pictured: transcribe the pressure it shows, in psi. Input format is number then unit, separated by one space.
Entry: 250 psi
